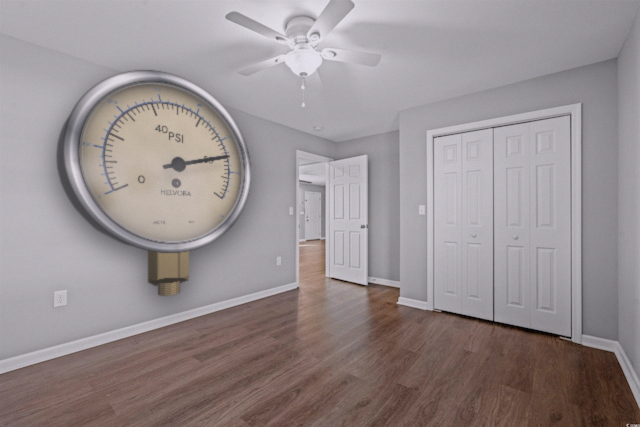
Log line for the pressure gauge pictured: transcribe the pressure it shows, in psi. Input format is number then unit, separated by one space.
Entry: 80 psi
